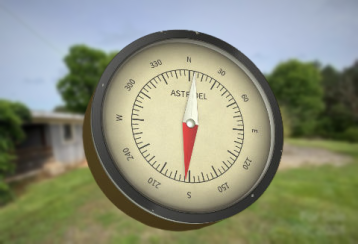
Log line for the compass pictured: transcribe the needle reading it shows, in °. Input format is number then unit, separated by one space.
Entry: 185 °
